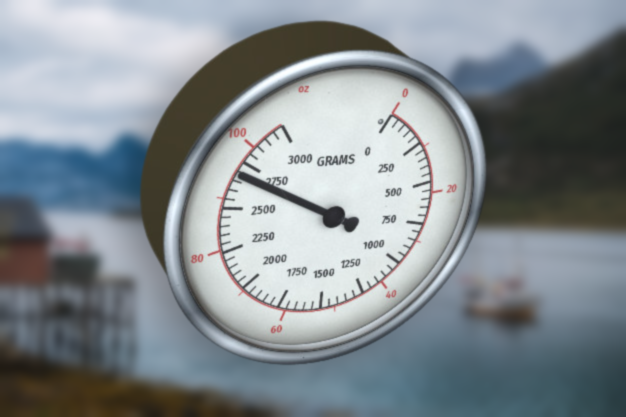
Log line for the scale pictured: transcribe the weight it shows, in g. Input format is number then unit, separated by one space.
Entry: 2700 g
